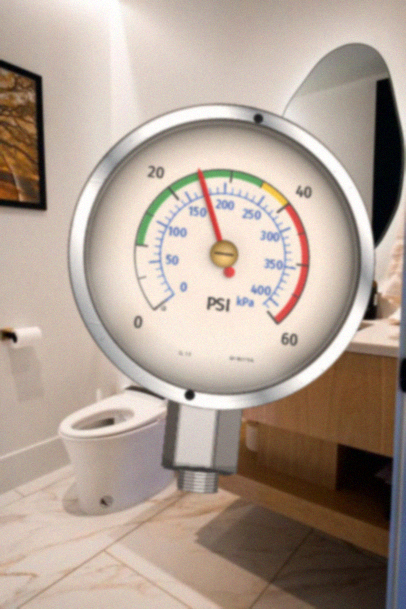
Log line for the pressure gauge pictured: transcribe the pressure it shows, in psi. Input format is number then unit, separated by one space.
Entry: 25 psi
